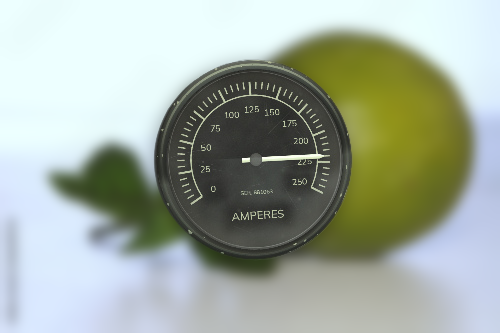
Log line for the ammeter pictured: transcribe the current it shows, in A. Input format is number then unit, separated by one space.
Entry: 220 A
